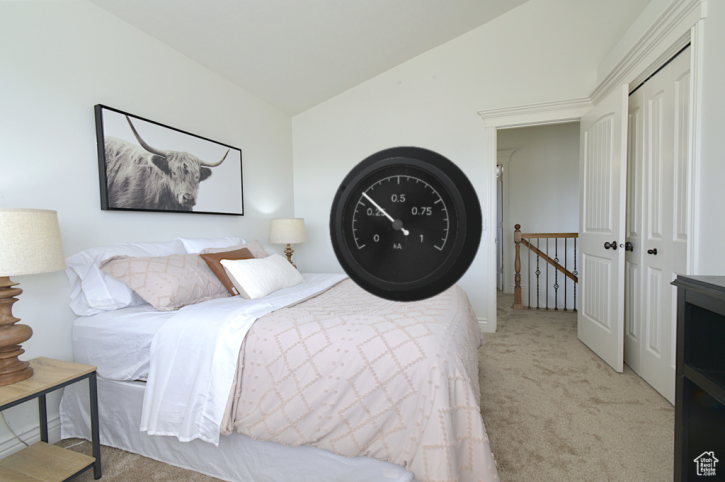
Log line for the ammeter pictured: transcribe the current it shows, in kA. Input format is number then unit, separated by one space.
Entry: 0.3 kA
